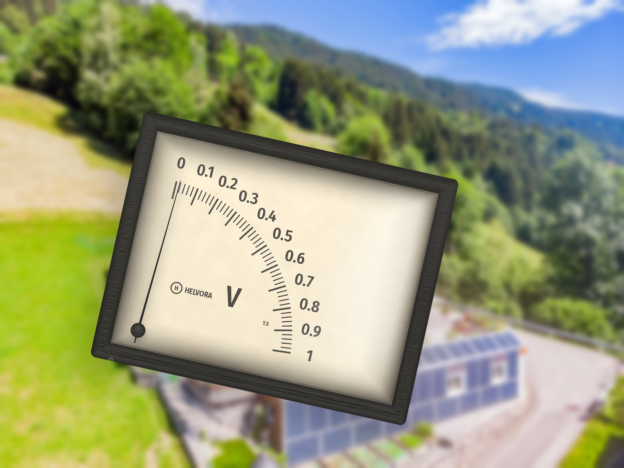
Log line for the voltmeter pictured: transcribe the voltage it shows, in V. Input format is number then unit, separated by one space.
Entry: 0.02 V
